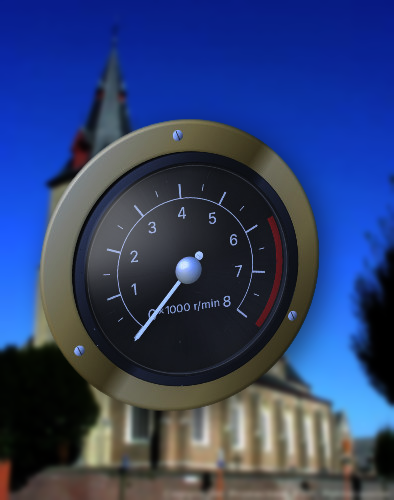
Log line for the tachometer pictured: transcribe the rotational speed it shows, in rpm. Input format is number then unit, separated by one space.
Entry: 0 rpm
